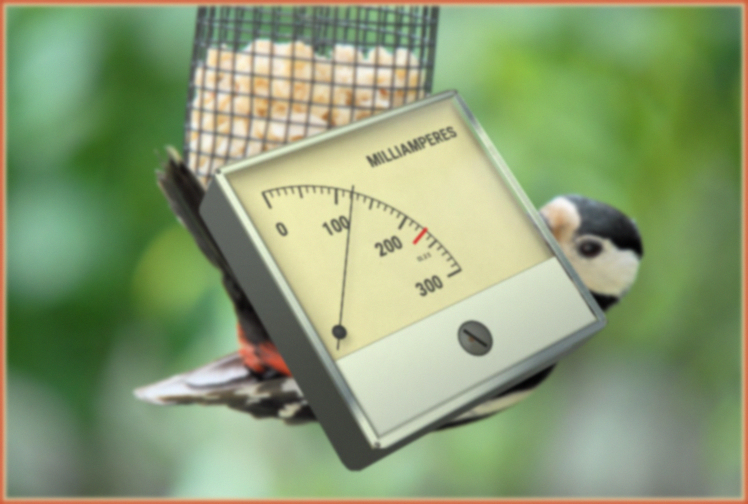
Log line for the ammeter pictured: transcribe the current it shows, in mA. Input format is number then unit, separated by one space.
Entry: 120 mA
